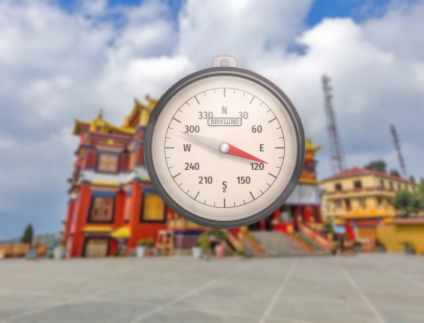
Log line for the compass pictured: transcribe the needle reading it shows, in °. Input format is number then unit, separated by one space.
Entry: 110 °
